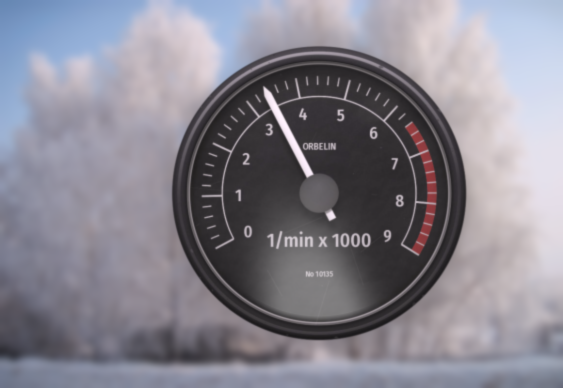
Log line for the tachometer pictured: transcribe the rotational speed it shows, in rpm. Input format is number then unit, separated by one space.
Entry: 3400 rpm
